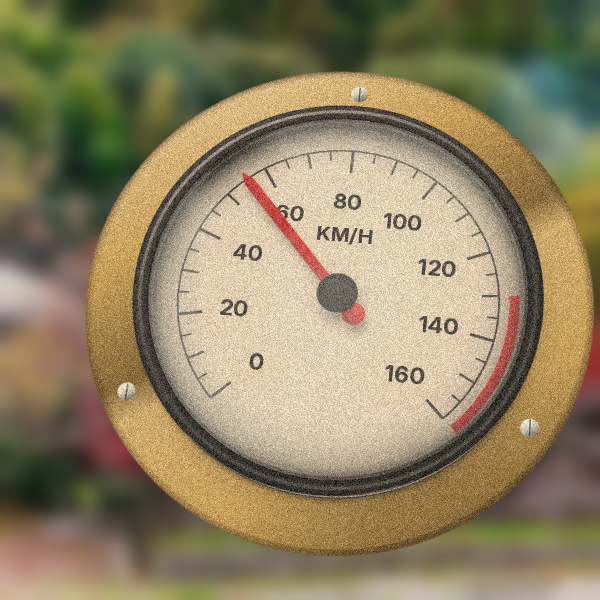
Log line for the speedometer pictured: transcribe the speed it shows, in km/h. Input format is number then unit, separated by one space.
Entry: 55 km/h
